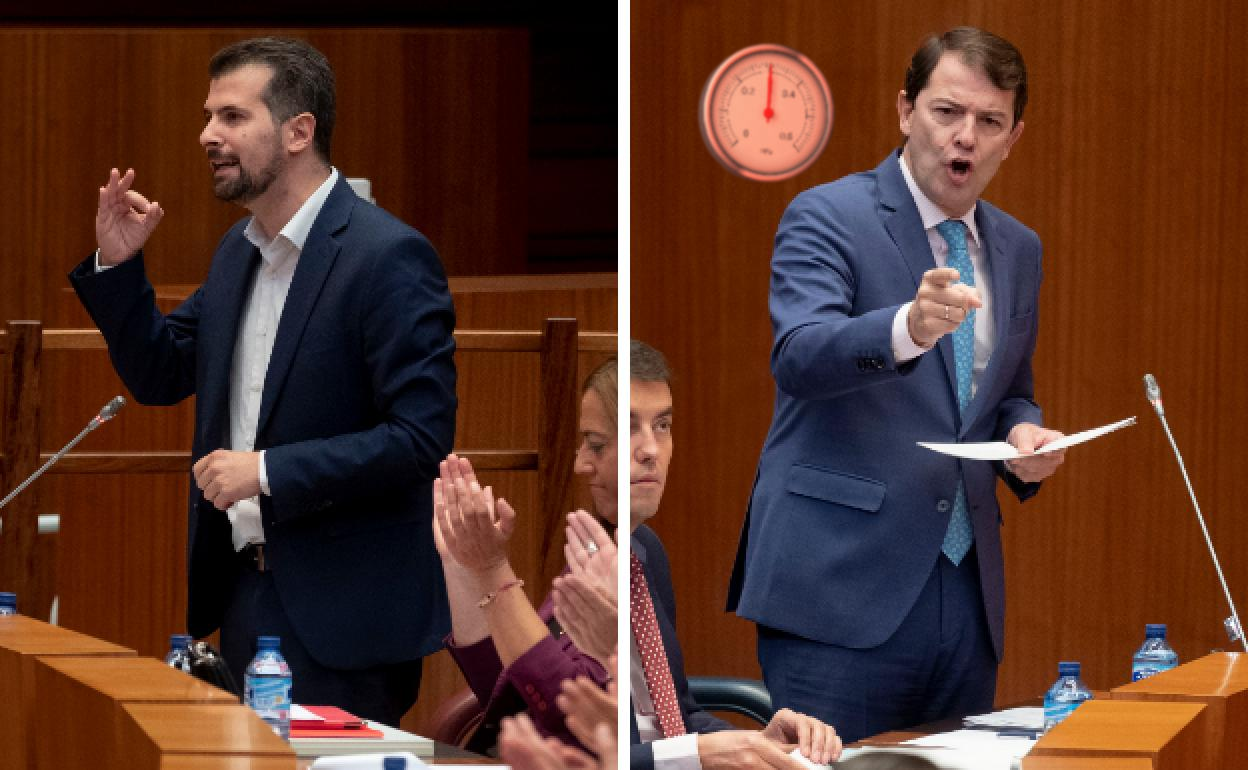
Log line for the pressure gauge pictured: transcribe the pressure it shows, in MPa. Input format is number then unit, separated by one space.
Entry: 0.3 MPa
